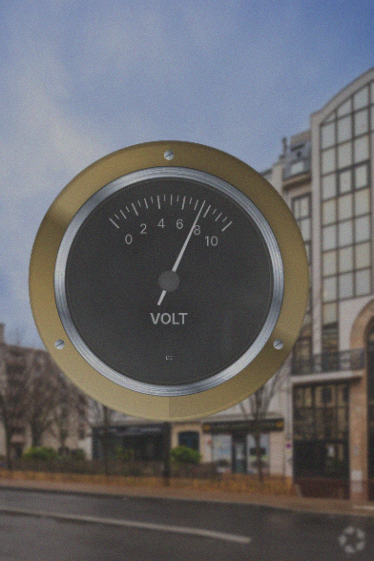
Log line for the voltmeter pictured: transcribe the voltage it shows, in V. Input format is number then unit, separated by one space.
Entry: 7.5 V
